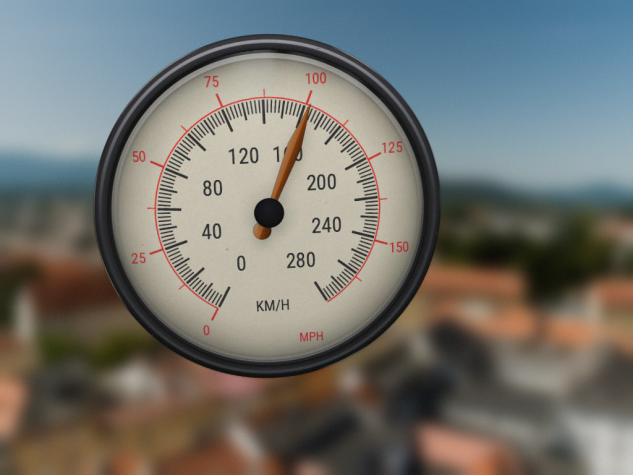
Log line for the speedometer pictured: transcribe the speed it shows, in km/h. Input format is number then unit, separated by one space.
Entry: 162 km/h
